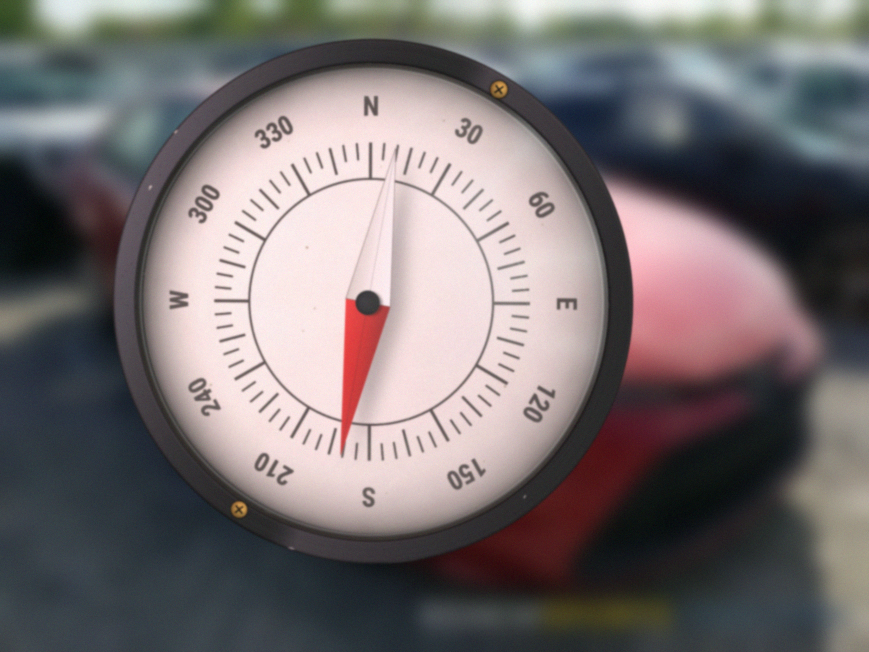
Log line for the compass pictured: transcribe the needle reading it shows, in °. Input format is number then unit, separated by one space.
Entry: 190 °
